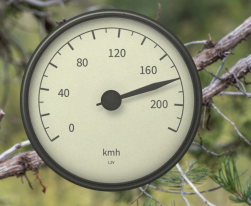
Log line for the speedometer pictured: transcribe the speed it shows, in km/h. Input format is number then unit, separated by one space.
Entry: 180 km/h
